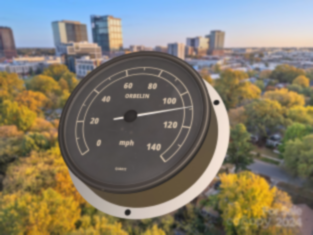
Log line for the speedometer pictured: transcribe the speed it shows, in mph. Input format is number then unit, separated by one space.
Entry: 110 mph
